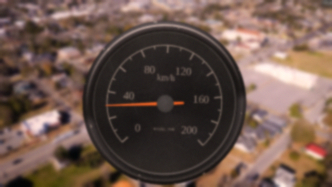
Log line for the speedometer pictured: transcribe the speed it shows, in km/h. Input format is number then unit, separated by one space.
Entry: 30 km/h
